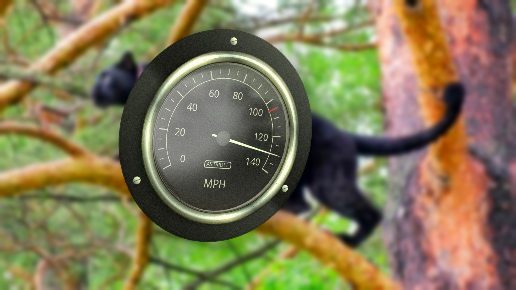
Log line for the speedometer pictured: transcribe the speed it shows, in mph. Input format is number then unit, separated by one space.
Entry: 130 mph
